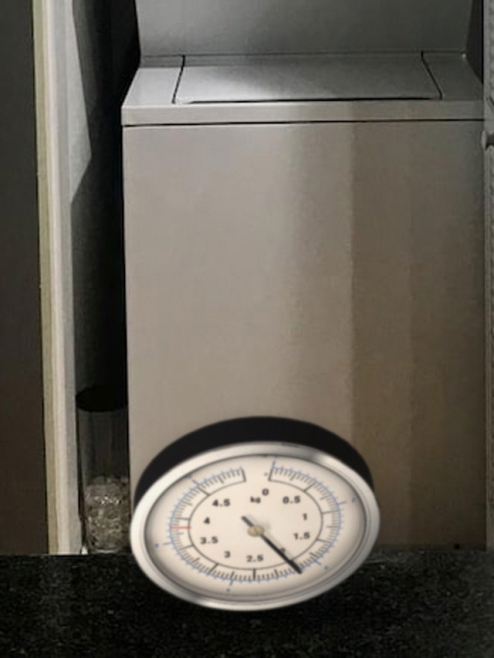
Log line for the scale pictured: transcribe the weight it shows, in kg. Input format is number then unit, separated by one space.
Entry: 2 kg
